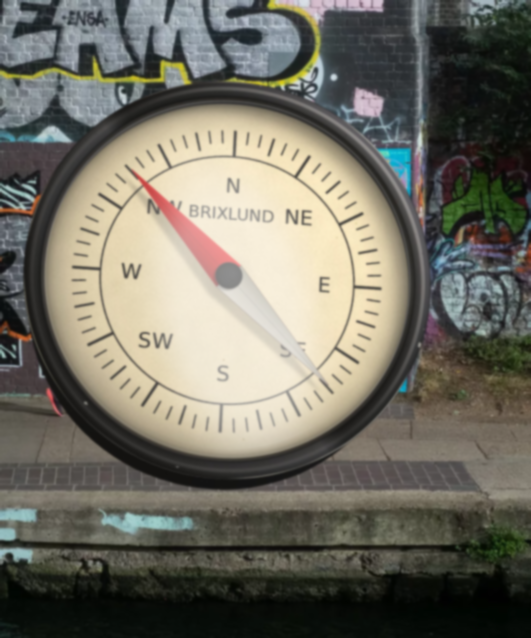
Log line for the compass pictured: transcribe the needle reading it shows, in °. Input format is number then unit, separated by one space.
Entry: 315 °
